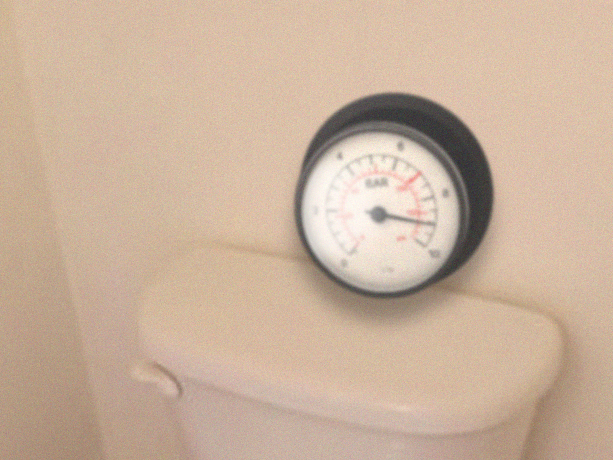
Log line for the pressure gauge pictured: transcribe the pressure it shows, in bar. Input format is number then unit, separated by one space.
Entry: 9 bar
